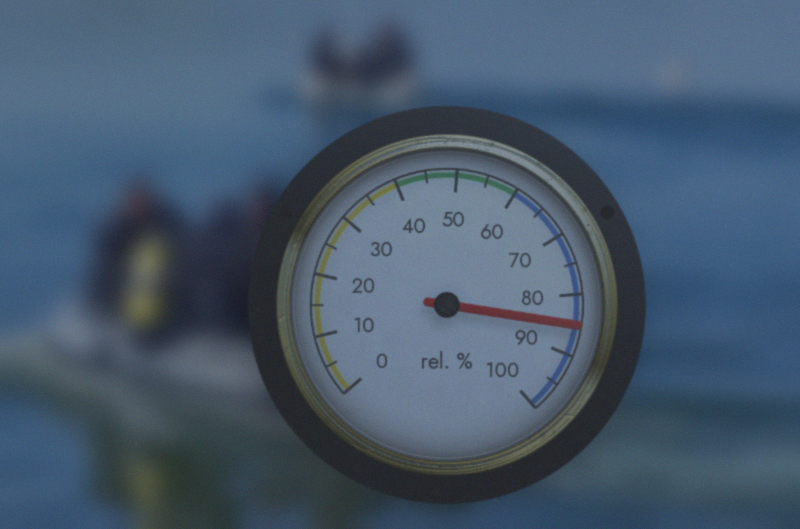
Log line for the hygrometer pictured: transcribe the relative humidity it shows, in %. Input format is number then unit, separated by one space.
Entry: 85 %
